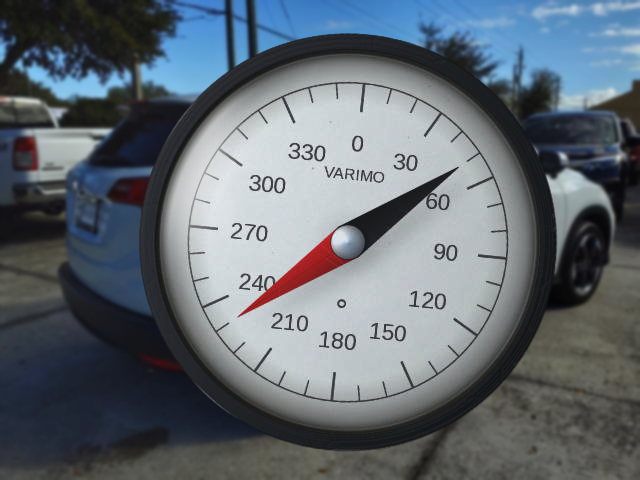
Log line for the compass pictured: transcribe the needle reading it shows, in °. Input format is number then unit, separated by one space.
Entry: 230 °
